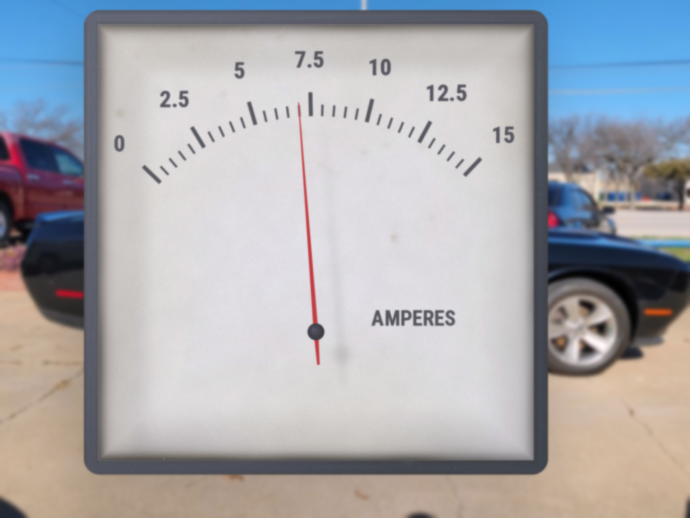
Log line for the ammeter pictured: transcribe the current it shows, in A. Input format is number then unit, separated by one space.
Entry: 7 A
